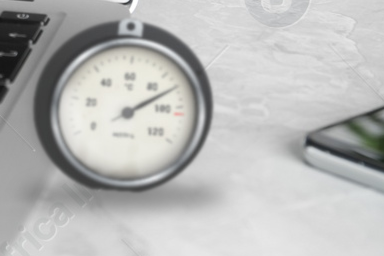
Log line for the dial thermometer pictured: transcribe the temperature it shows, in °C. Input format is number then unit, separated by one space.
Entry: 88 °C
